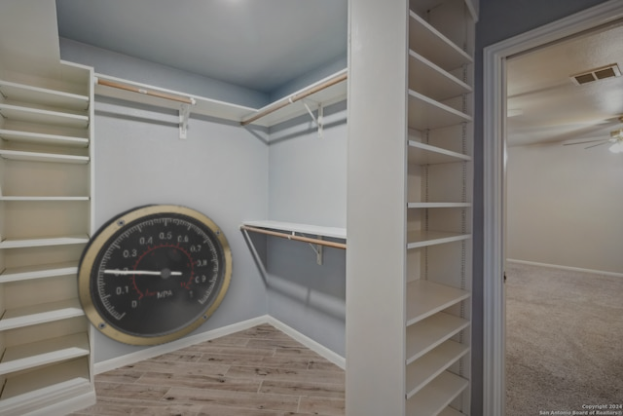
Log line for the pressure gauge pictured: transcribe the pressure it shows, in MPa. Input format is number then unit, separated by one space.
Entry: 0.2 MPa
